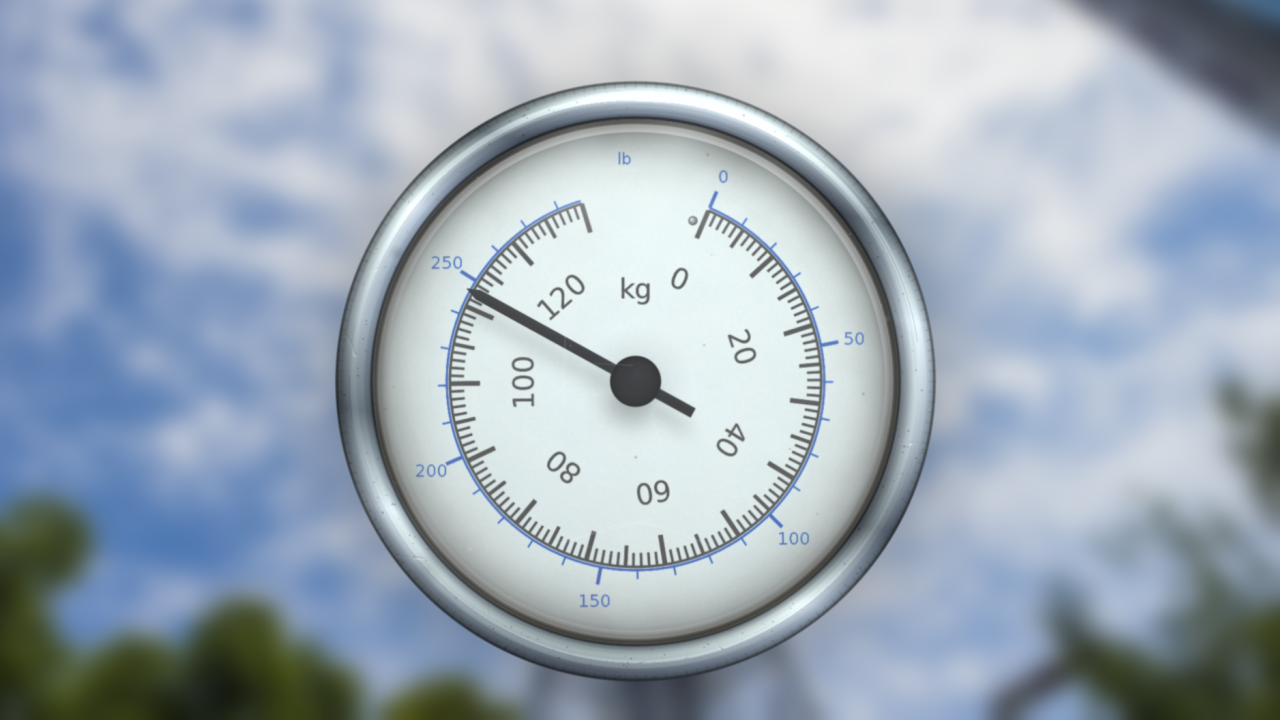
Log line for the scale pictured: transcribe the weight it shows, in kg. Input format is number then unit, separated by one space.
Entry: 112 kg
